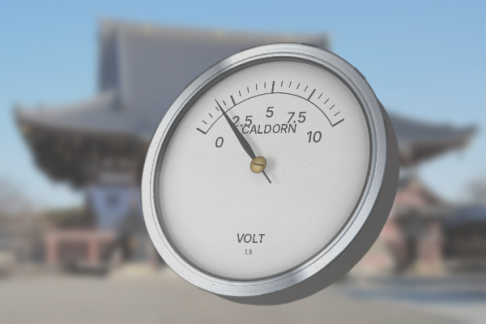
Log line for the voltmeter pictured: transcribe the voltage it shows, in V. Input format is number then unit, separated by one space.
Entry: 1.75 V
